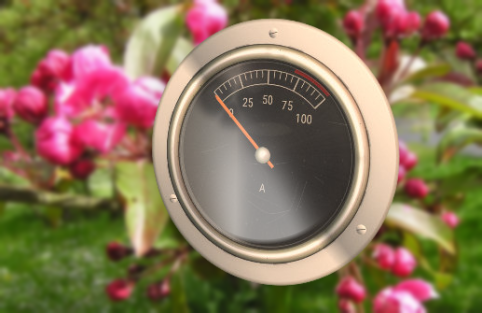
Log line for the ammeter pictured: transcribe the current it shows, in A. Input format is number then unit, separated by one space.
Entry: 0 A
